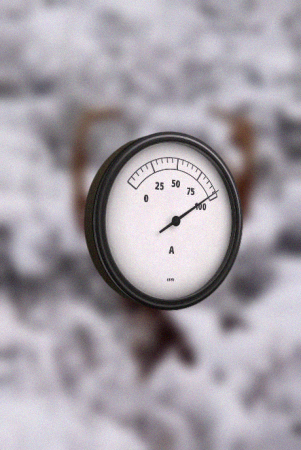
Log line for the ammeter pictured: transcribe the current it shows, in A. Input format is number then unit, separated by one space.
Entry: 95 A
